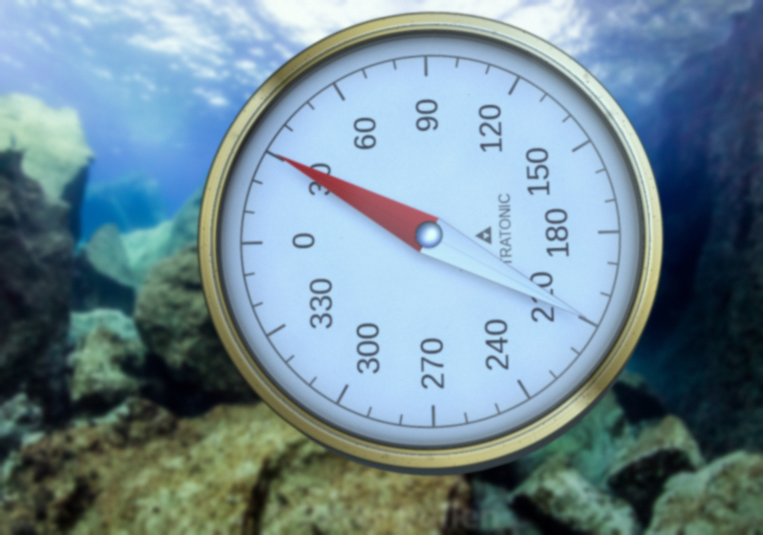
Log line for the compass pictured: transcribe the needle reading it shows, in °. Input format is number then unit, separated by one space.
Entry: 30 °
